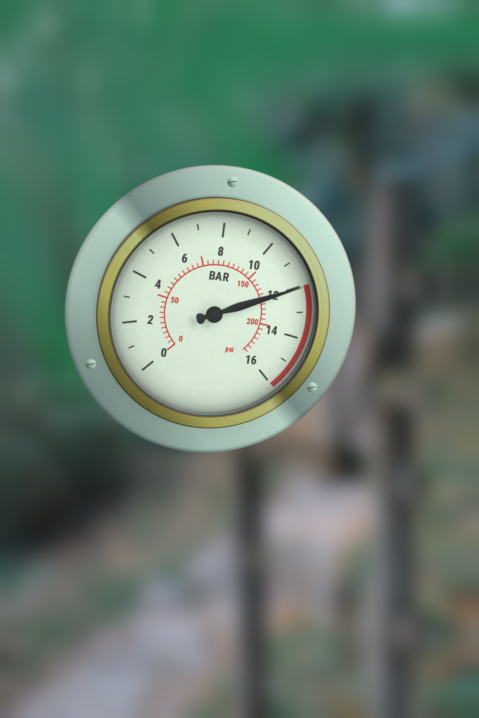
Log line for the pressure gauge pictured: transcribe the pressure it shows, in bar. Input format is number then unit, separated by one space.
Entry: 12 bar
